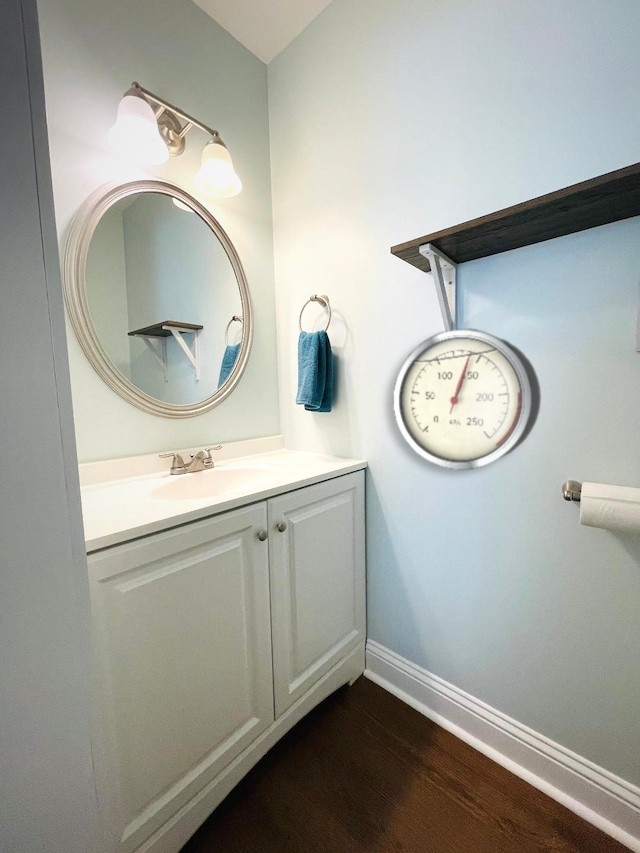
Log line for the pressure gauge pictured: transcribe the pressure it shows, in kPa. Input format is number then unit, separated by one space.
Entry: 140 kPa
